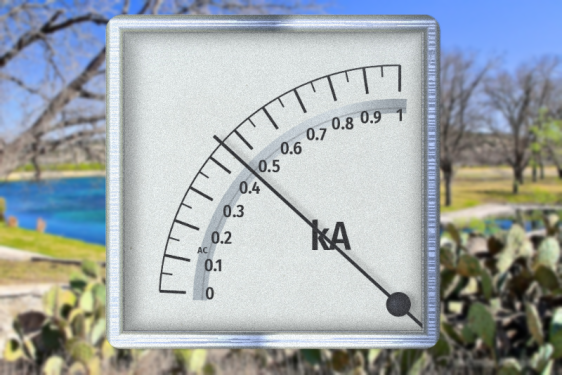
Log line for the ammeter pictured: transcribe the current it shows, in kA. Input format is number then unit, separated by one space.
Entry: 0.45 kA
